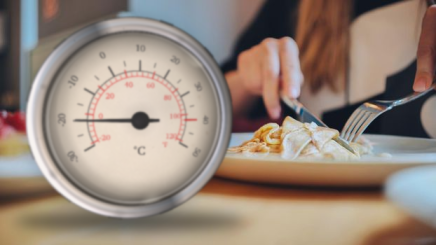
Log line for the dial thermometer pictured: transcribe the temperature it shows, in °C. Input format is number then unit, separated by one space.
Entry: -20 °C
